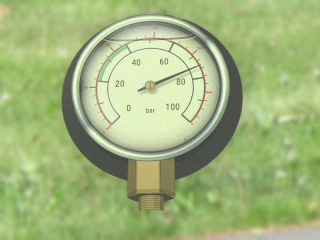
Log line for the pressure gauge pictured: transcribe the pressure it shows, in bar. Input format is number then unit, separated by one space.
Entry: 75 bar
